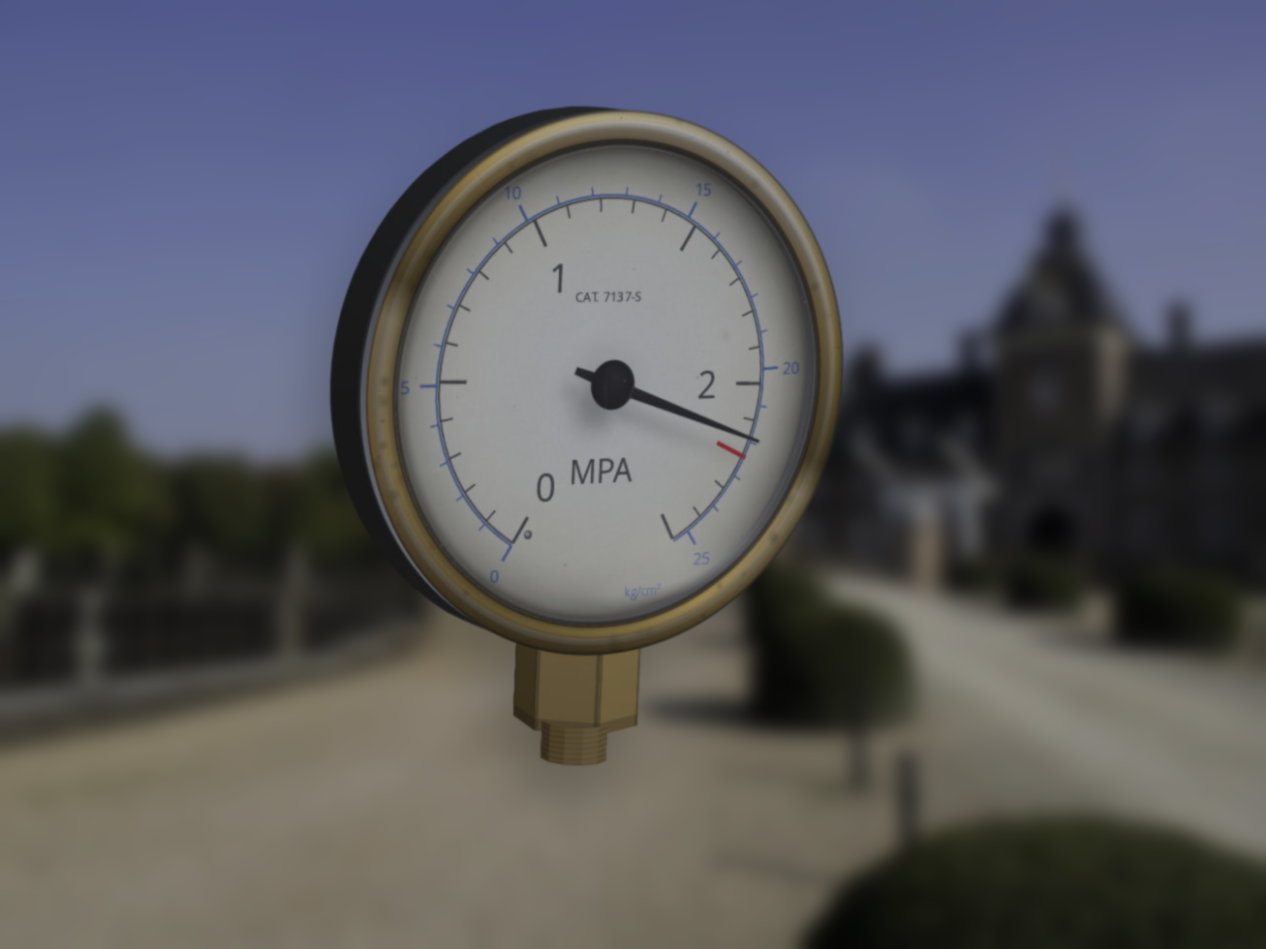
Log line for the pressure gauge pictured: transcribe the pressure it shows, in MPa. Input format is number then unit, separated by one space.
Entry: 2.15 MPa
